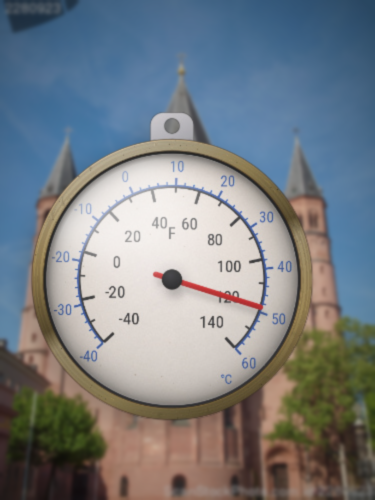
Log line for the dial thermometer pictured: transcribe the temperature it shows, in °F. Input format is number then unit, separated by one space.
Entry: 120 °F
